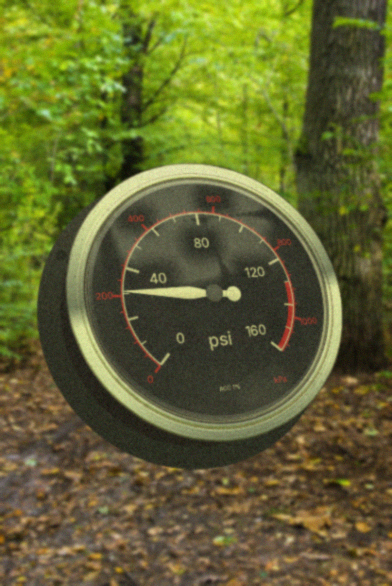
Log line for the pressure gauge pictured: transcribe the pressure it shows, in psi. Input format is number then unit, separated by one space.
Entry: 30 psi
